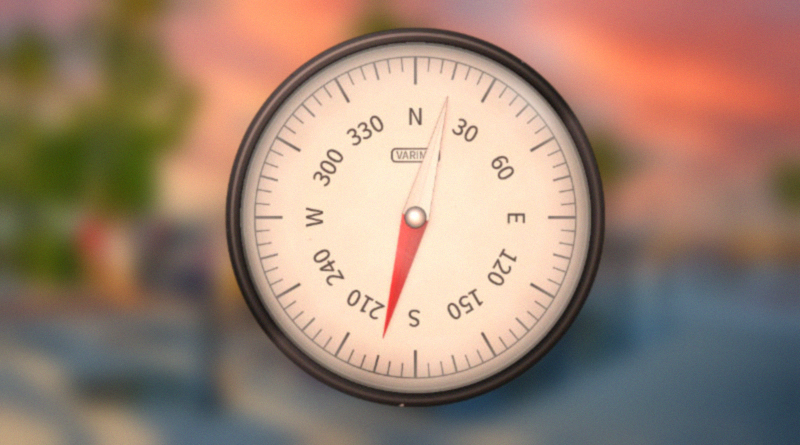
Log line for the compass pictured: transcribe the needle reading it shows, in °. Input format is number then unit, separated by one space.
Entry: 195 °
